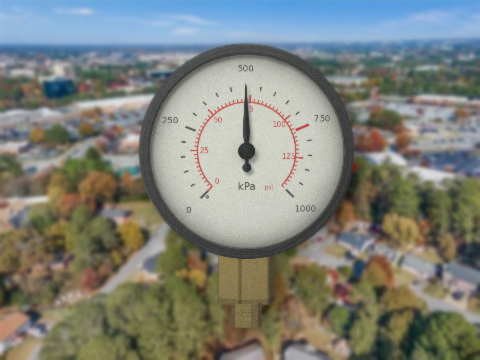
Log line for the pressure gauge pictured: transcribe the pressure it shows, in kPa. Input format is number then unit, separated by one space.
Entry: 500 kPa
